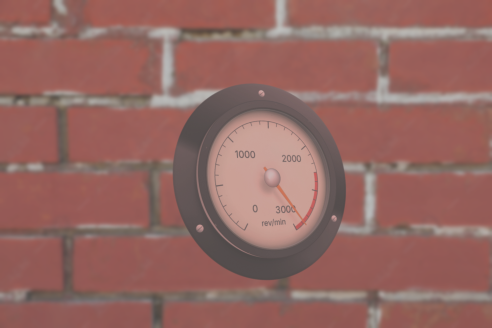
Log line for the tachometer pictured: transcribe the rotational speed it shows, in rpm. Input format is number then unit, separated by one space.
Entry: 2900 rpm
